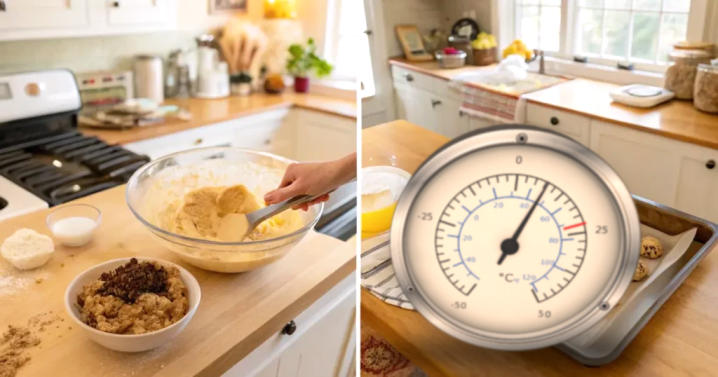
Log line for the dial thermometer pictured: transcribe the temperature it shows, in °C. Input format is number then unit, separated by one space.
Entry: 7.5 °C
